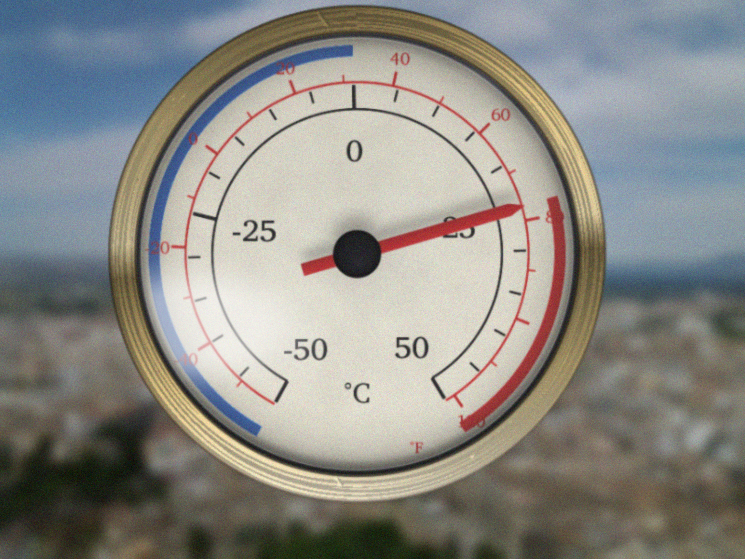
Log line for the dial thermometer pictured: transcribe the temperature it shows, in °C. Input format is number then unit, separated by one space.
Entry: 25 °C
